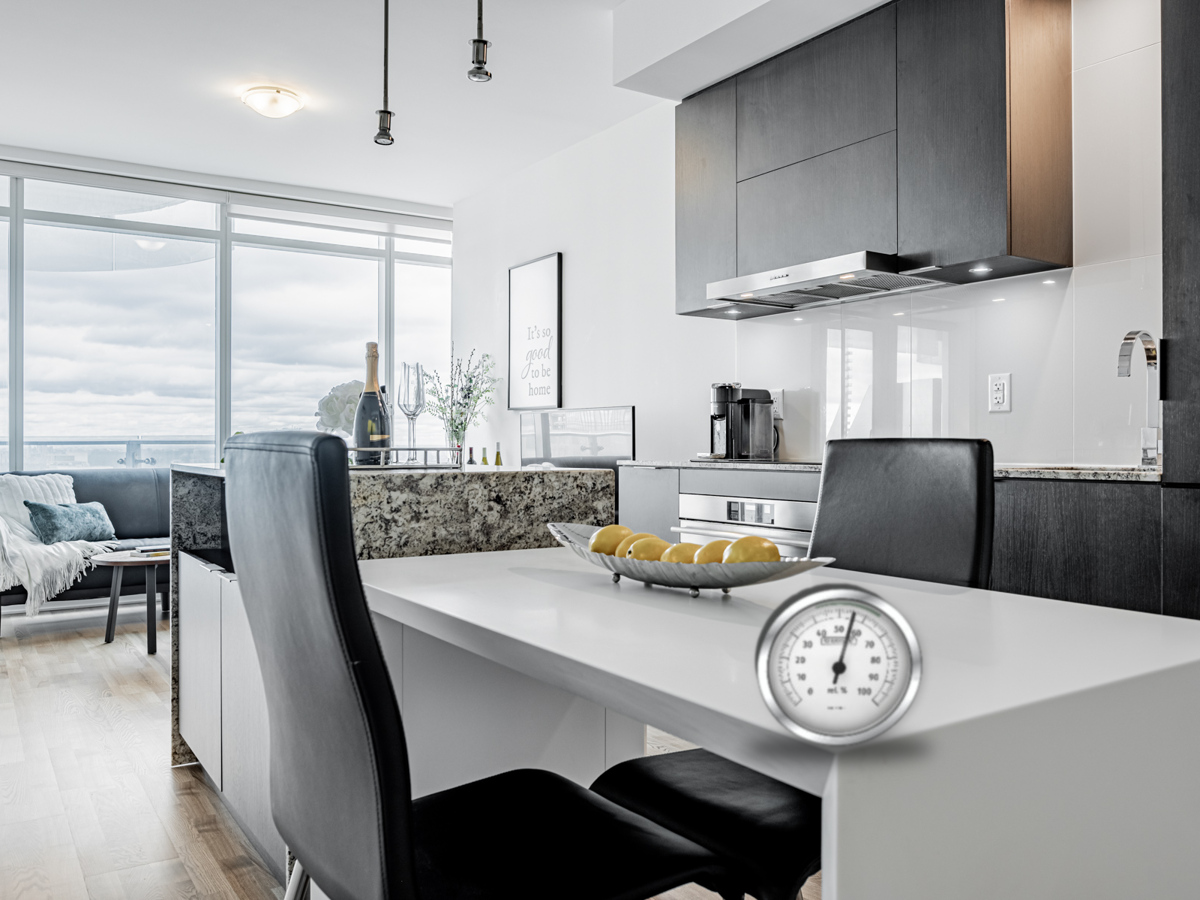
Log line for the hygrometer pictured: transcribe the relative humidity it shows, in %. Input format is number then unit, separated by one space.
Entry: 55 %
